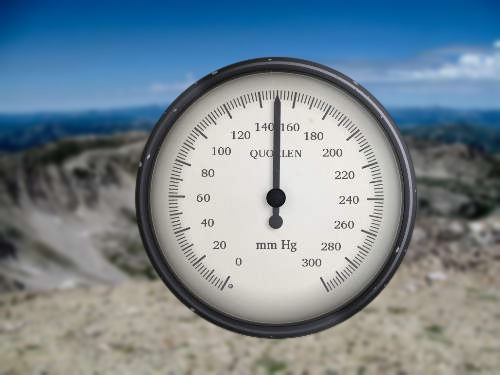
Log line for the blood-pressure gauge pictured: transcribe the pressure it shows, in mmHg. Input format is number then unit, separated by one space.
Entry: 150 mmHg
